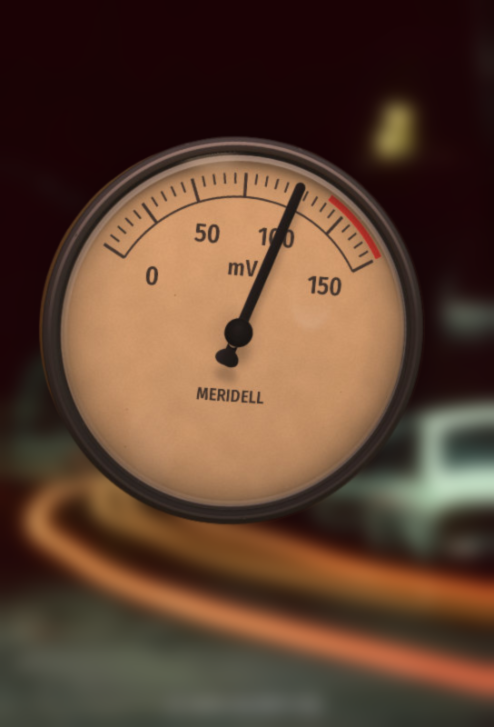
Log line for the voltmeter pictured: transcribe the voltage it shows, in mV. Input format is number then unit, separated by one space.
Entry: 100 mV
